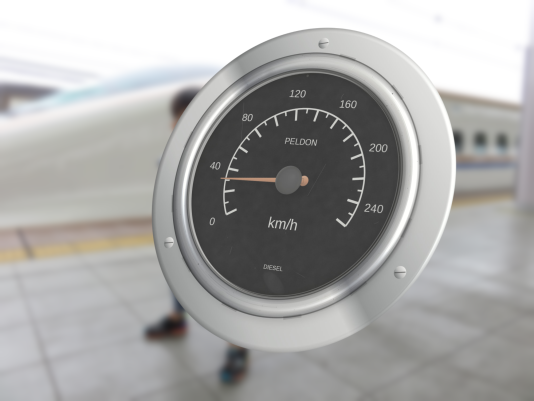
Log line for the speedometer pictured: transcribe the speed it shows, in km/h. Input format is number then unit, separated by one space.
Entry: 30 km/h
